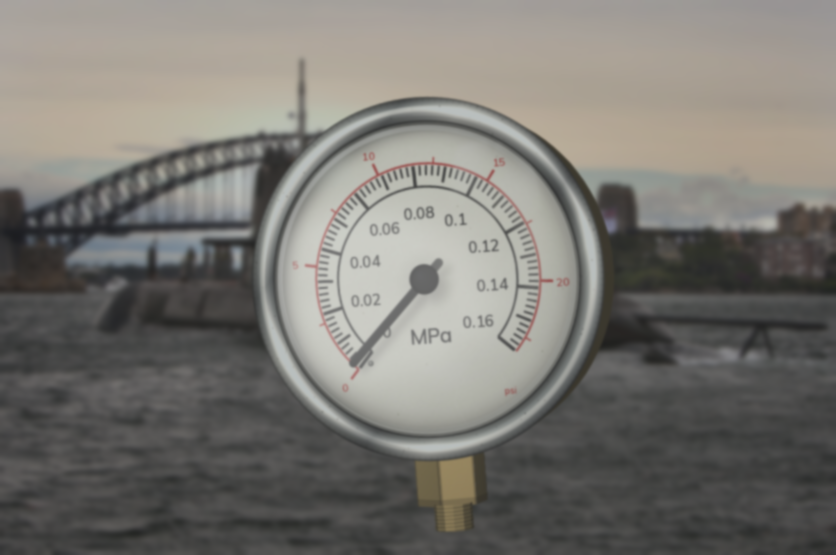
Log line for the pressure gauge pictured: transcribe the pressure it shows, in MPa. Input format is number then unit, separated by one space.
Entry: 0.002 MPa
